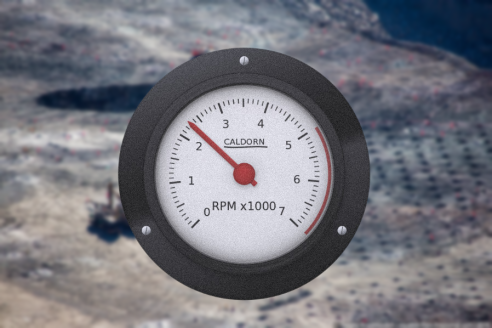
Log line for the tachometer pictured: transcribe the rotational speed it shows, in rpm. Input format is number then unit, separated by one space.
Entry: 2300 rpm
